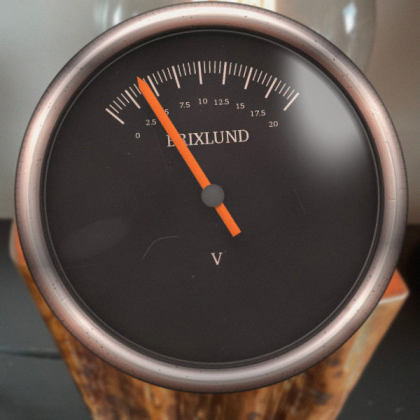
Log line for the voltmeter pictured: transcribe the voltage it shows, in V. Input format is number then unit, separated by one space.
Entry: 4 V
